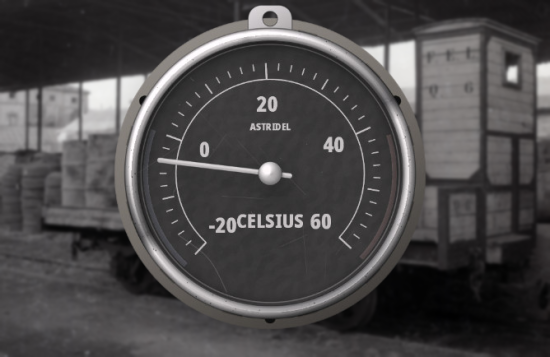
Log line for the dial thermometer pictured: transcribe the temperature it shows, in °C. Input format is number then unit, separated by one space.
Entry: -4 °C
